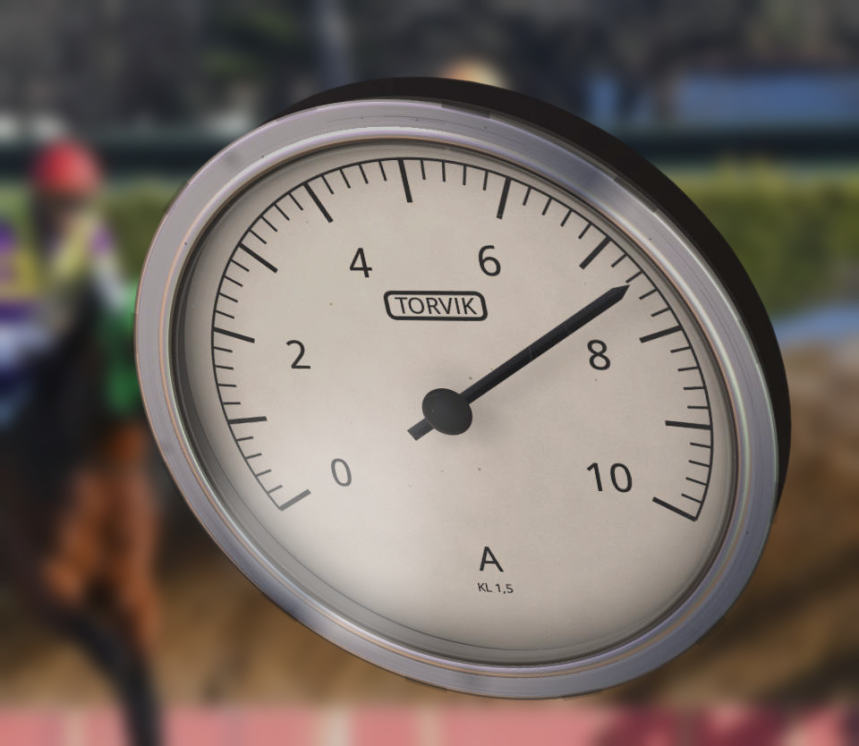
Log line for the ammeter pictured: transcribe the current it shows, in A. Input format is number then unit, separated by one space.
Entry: 7.4 A
